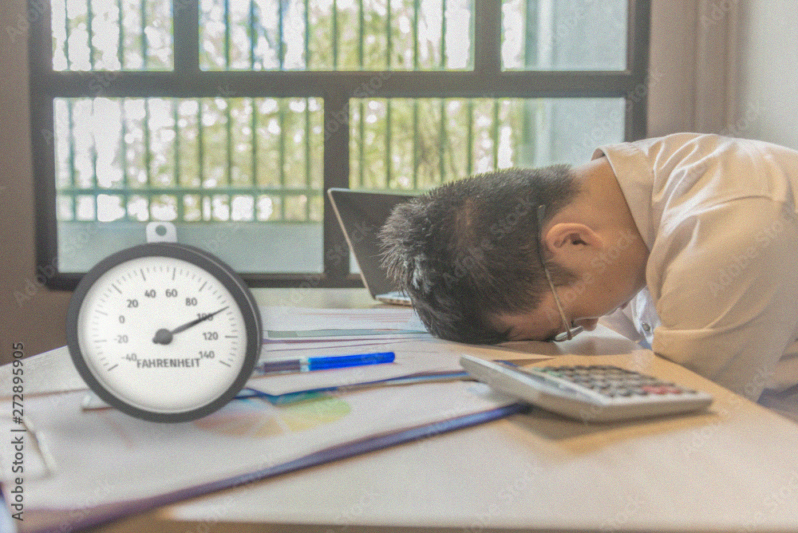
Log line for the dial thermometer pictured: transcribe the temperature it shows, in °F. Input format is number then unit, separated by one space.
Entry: 100 °F
